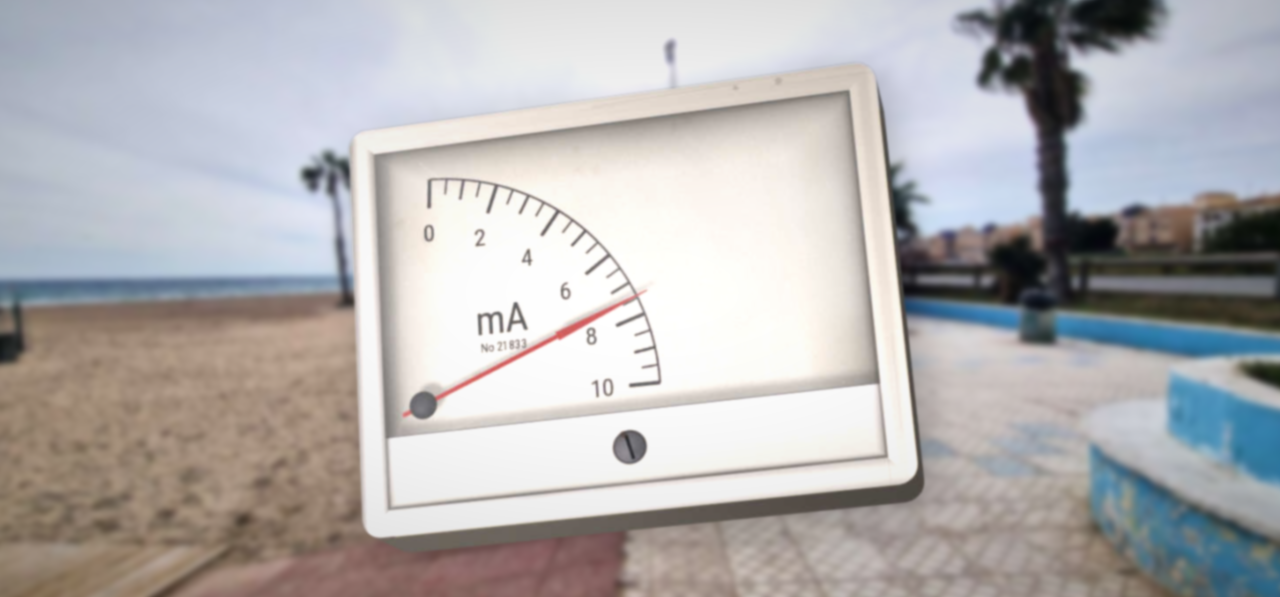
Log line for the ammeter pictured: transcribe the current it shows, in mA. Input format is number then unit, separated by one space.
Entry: 7.5 mA
